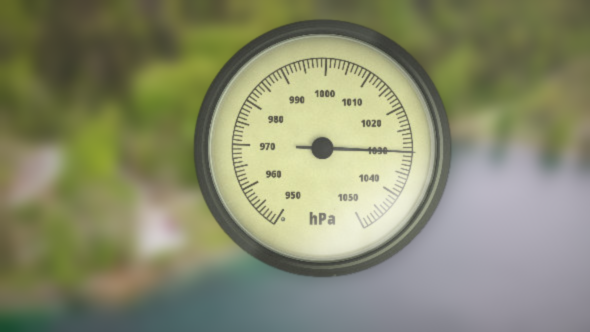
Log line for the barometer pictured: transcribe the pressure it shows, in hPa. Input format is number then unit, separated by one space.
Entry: 1030 hPa
